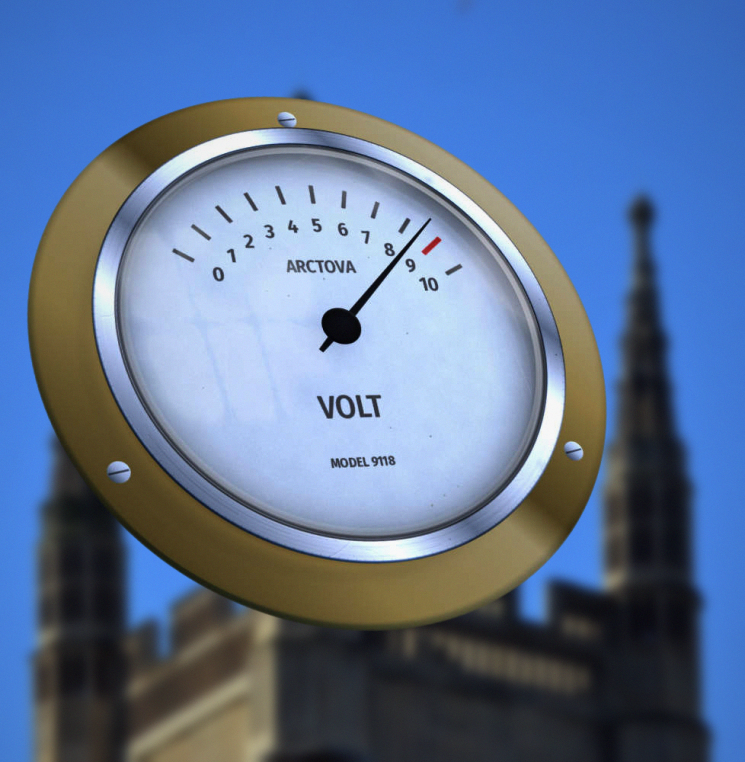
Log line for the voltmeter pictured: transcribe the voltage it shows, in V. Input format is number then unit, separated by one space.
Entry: 8.5 V
